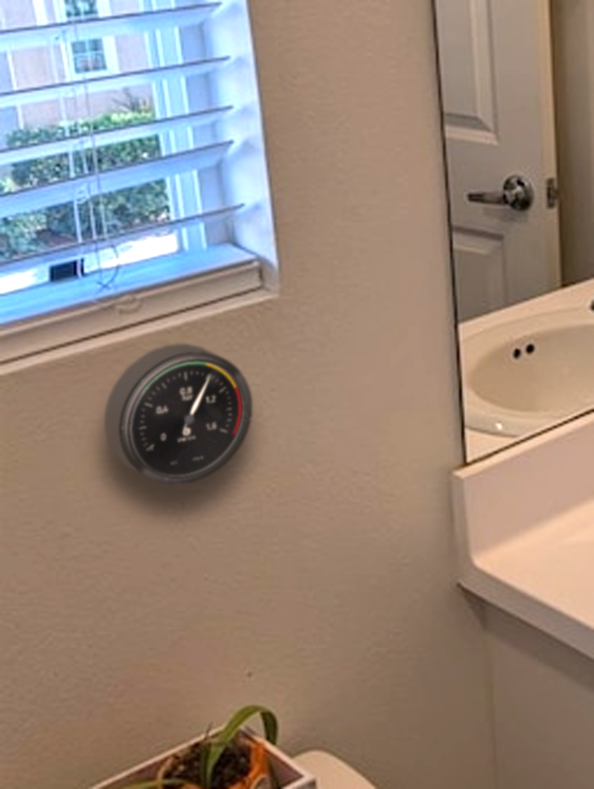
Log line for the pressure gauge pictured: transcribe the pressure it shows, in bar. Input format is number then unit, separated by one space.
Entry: 1 bar
